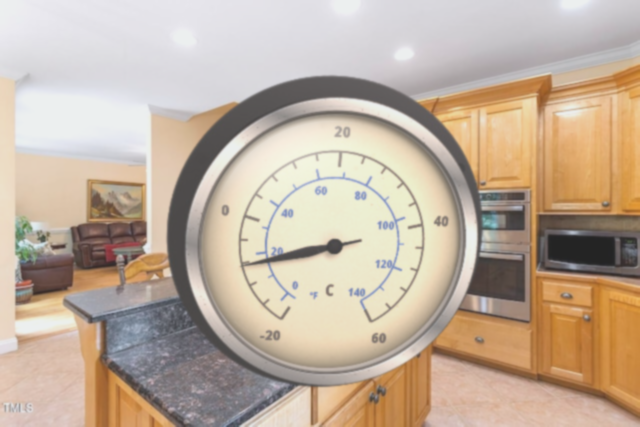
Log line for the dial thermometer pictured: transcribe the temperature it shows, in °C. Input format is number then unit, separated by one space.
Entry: -8 °C
